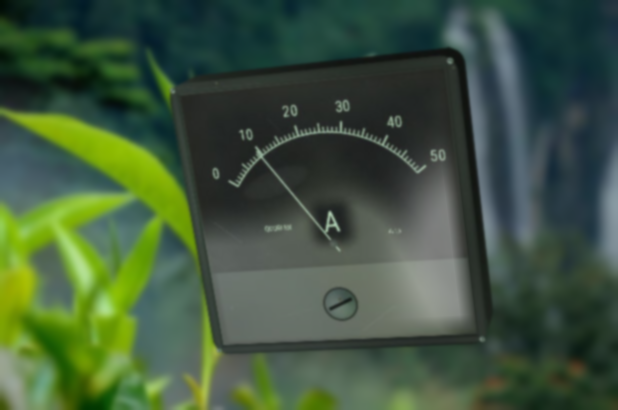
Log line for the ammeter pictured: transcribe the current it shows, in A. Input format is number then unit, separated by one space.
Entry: 10 A
